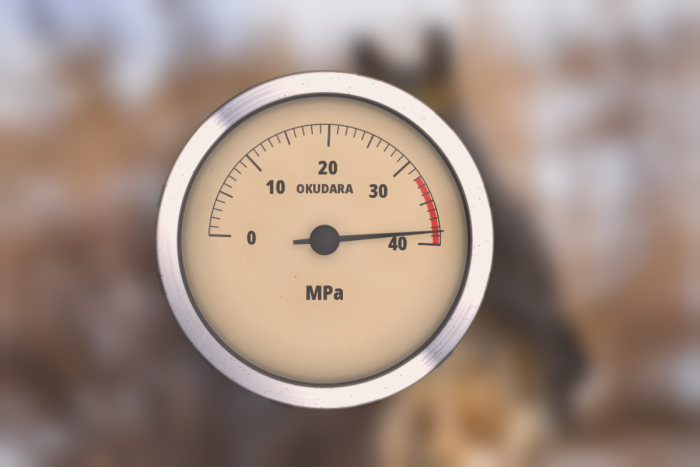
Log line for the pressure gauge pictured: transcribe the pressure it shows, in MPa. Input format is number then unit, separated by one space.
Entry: 38.5 MPa
